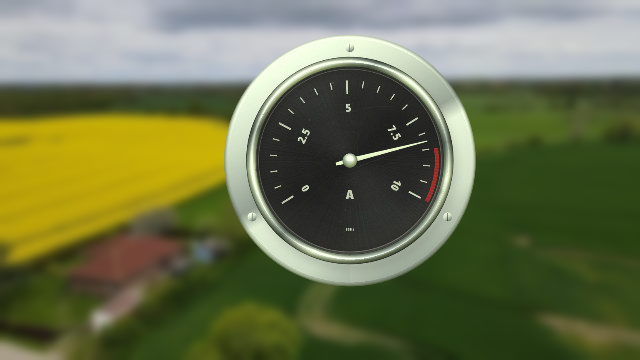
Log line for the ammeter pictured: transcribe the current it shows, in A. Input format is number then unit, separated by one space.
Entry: 8.25 A
